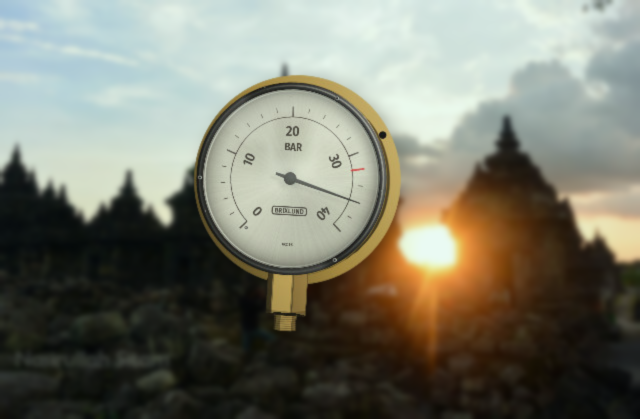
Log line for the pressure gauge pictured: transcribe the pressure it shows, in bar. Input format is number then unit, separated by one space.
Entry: 36 bar
